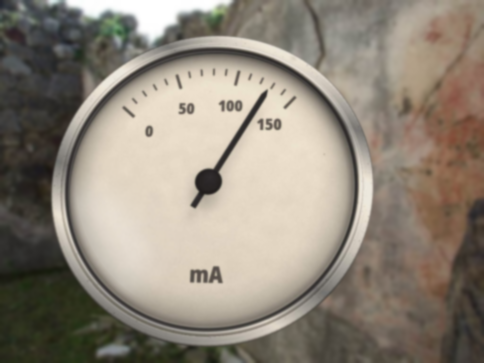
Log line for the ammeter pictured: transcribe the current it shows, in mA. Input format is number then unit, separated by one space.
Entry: 130 mA
